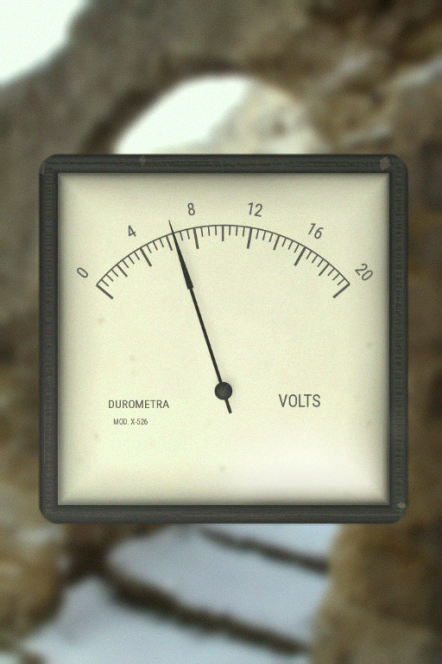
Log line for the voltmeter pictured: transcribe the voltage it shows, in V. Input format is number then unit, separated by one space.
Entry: 6.5 V
